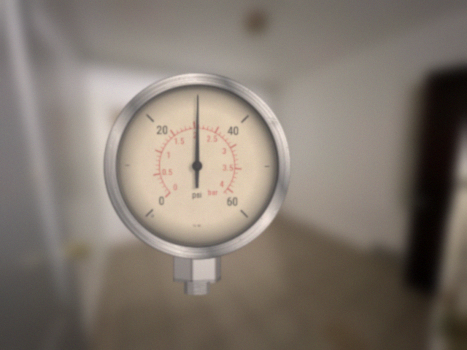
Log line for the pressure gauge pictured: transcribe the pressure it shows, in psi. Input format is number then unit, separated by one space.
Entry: 30 psi
